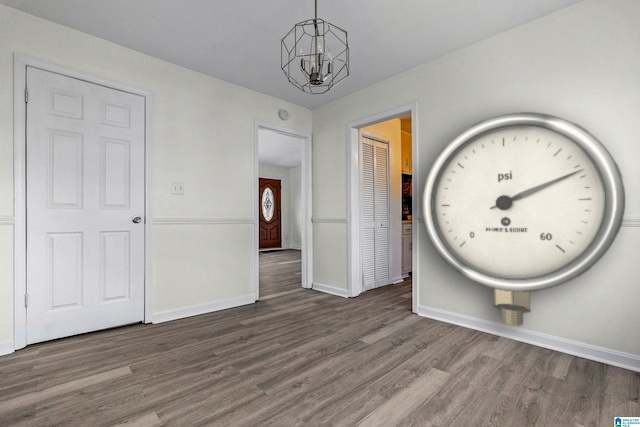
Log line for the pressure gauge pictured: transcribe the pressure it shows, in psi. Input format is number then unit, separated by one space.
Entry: 45 psi
